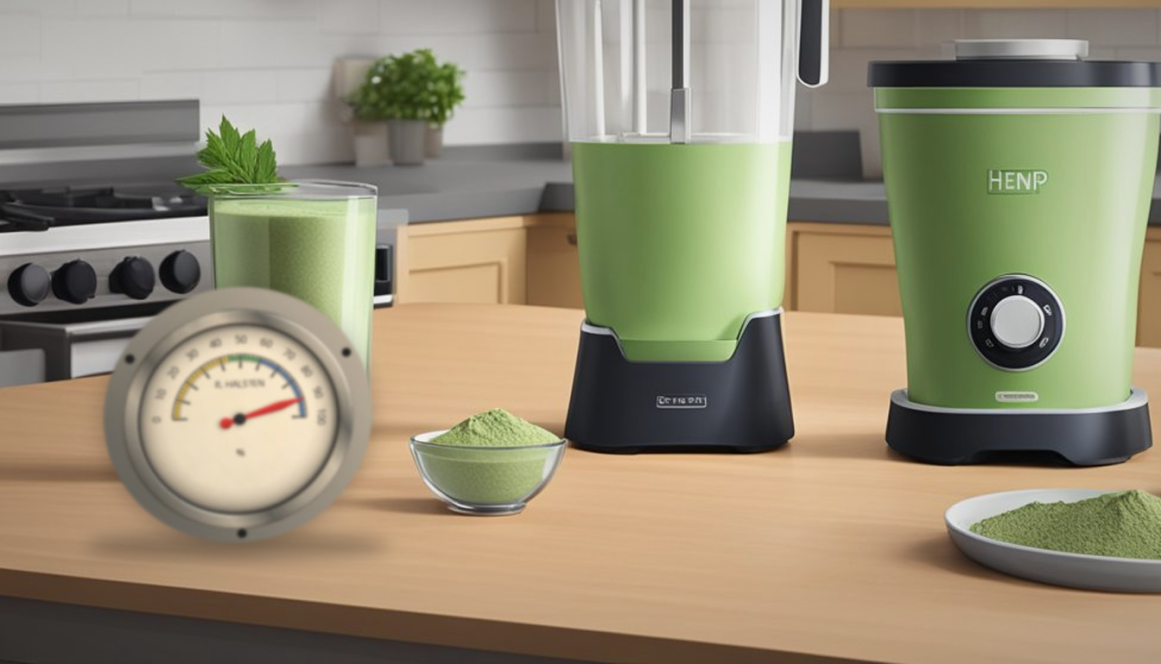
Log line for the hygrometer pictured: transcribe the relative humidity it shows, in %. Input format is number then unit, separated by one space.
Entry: 90 %
